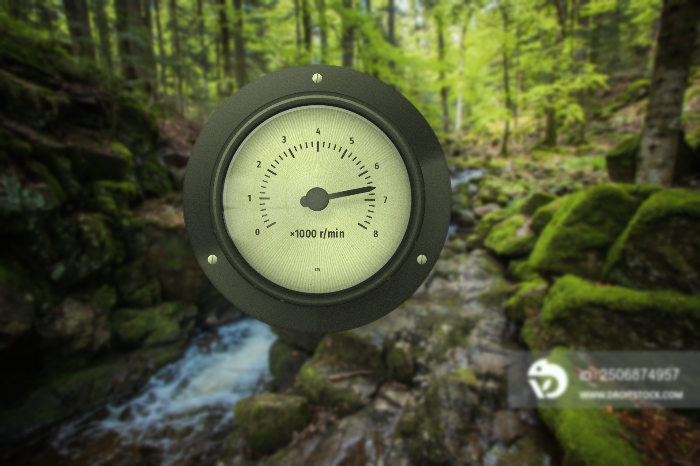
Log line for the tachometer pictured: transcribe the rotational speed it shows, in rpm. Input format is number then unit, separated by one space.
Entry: 6600 rpm
